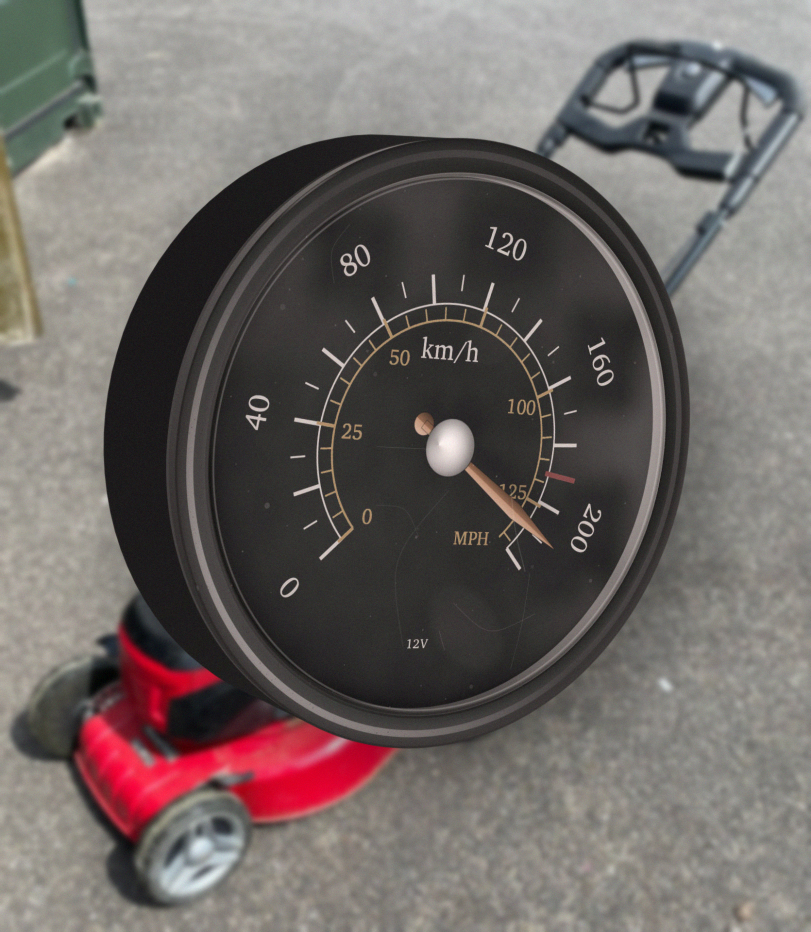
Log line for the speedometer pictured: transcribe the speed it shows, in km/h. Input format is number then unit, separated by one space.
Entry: 210 km/h
